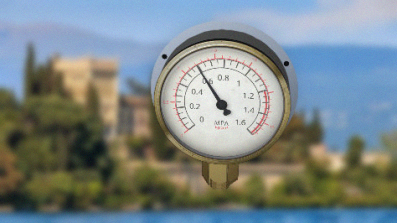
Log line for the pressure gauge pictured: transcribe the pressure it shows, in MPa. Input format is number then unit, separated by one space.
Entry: 0.6 MPa
